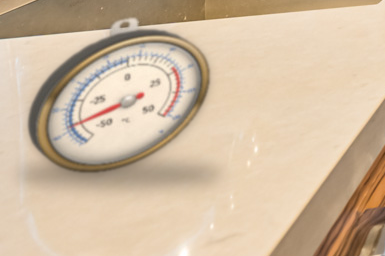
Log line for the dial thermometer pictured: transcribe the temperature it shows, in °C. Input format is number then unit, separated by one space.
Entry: -37.5 °C
